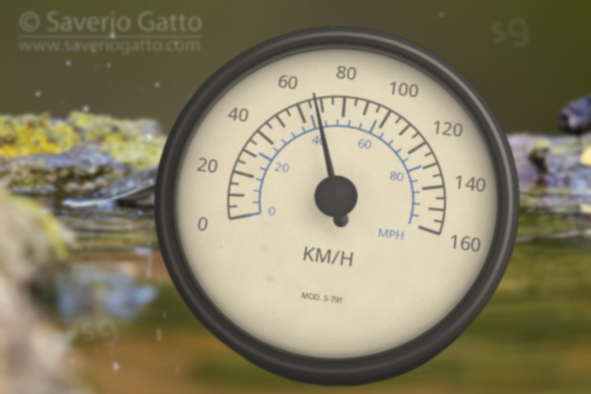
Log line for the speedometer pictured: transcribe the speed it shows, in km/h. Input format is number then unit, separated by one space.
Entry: 67.5 km/h
